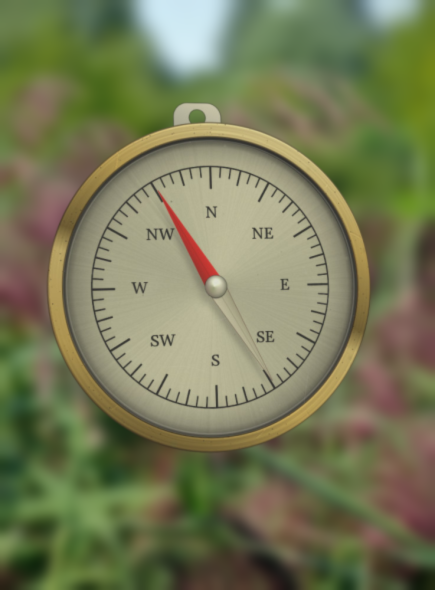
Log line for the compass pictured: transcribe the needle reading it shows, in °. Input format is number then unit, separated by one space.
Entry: 330 °
